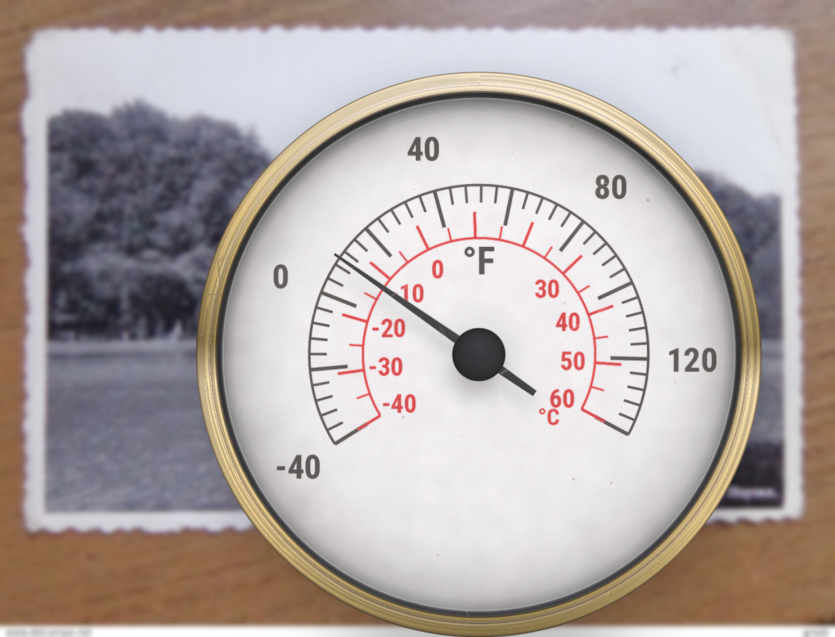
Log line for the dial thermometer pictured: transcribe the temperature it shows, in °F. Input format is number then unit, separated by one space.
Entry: 10 °F
